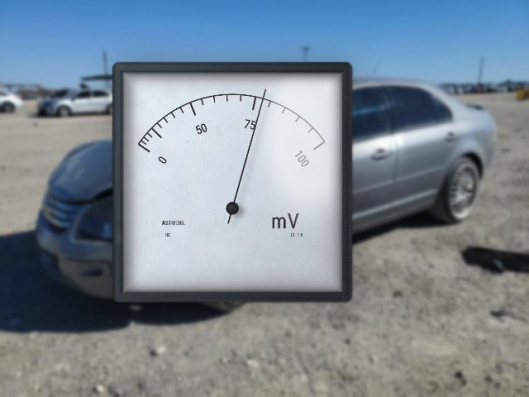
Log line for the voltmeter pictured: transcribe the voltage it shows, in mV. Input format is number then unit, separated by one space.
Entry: 77.5 mV
